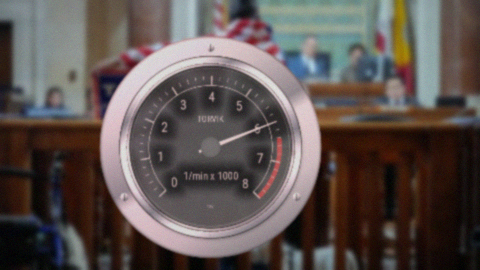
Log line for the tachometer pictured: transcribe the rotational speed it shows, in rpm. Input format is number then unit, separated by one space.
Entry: 6000 rpm
